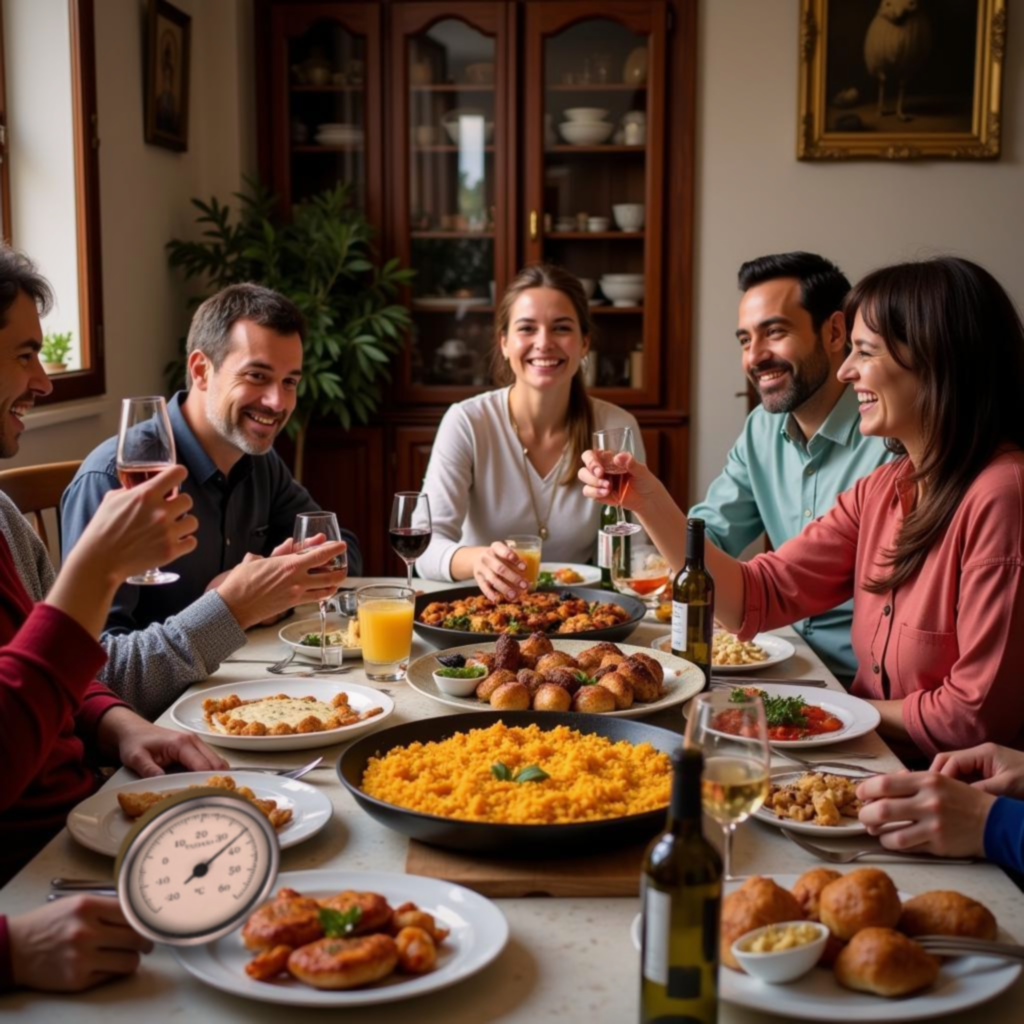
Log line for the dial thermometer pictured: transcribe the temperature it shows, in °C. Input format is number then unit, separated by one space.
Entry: 35 °C
